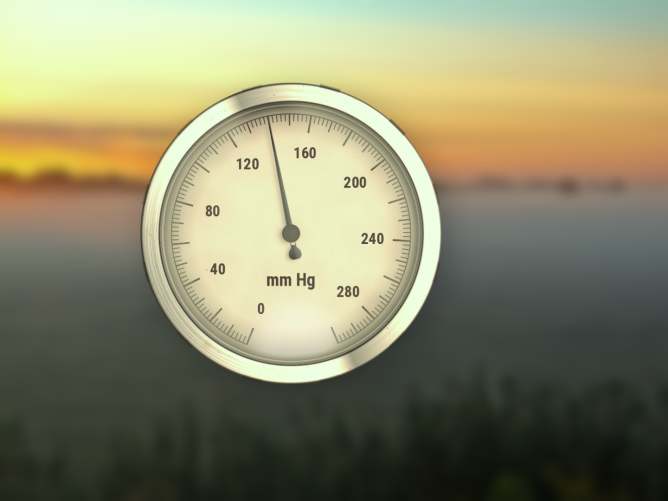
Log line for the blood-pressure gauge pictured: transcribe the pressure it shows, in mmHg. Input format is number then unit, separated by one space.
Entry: 140 mmHg
